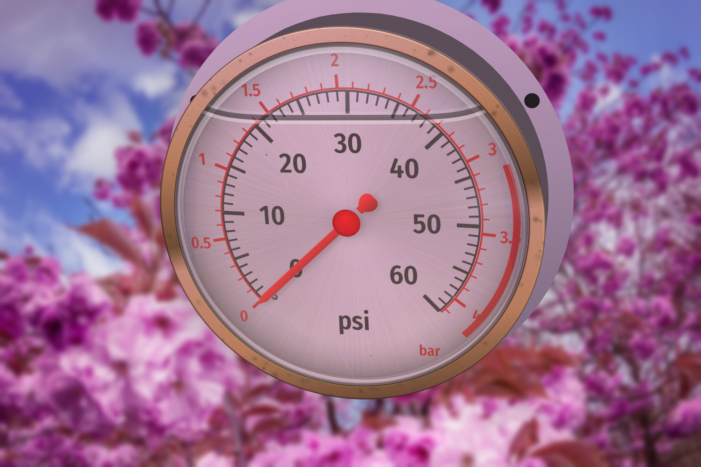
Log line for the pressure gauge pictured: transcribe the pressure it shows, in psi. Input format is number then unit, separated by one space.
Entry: 0 psi
